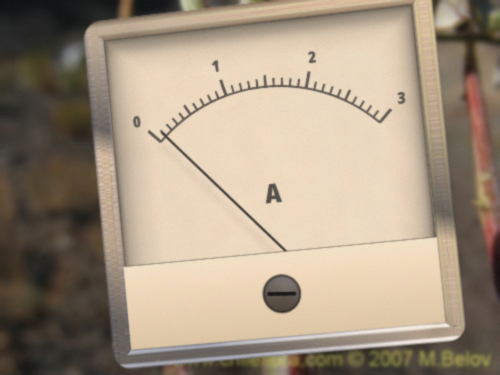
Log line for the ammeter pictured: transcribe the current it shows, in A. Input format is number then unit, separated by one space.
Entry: 0.1 A
